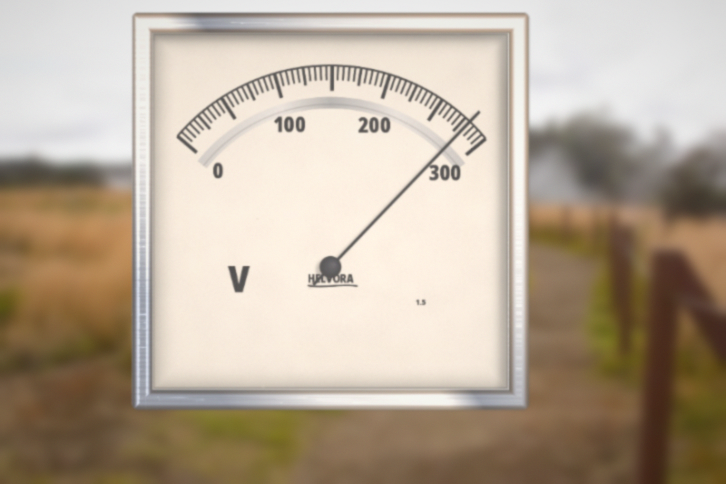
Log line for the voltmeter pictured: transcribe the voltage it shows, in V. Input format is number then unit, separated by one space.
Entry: 280 V
